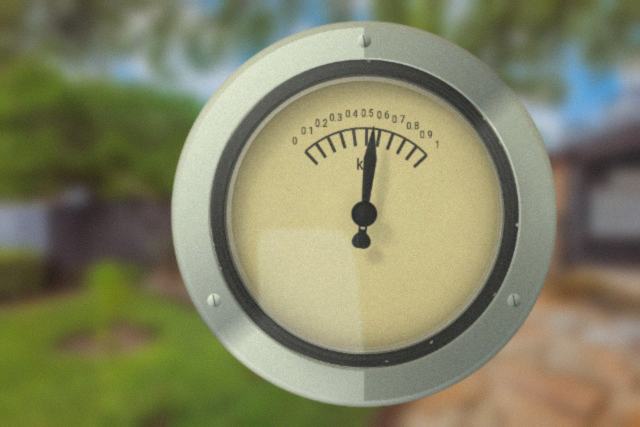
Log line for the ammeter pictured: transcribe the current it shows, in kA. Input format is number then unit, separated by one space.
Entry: 0.55 kA
